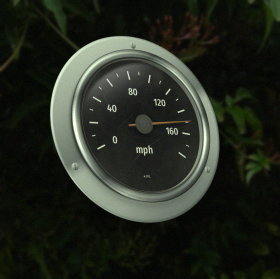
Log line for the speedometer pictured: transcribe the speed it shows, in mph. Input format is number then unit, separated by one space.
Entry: 150 mph
